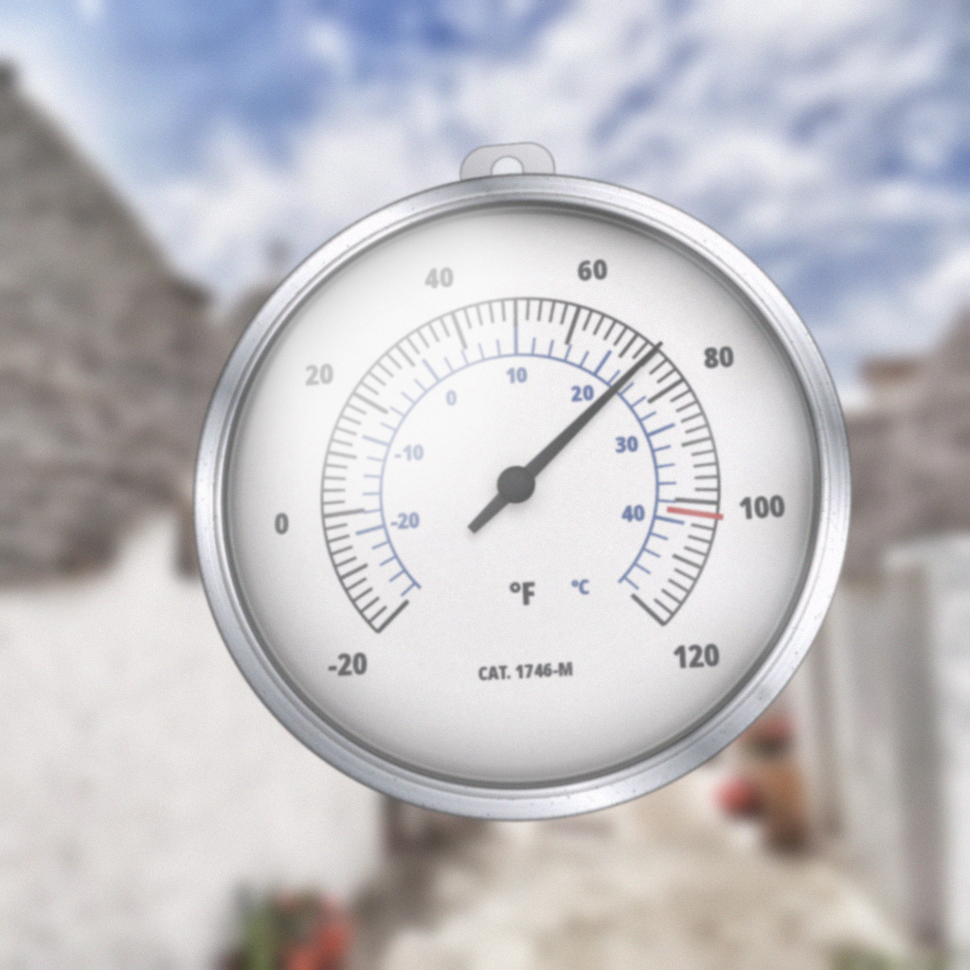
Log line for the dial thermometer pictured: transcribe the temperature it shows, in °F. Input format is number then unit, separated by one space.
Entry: 74 °F
